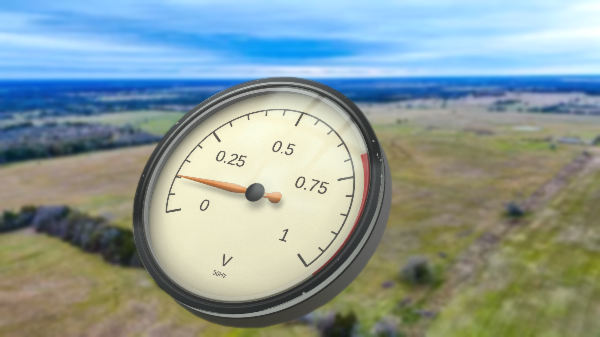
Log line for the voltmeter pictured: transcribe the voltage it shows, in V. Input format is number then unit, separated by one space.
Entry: 0.1 V
